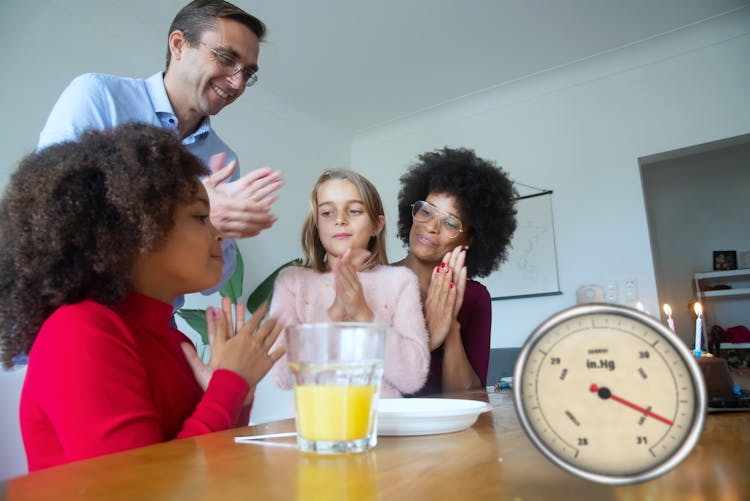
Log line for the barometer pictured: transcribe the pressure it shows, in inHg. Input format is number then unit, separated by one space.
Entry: 30.7 inHg
